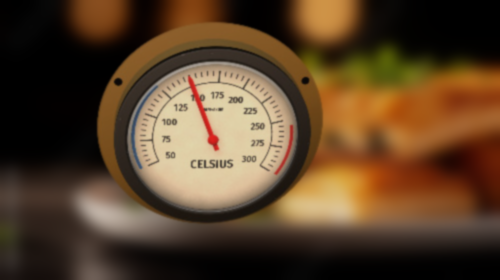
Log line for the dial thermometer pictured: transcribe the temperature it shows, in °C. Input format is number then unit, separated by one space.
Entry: 150 °C
